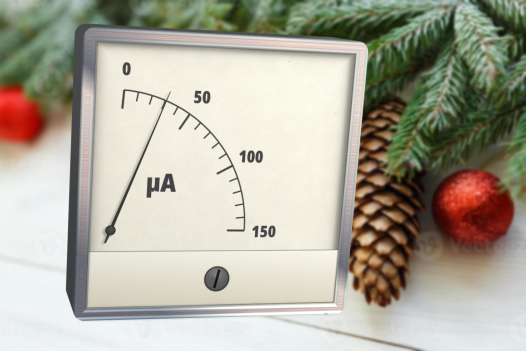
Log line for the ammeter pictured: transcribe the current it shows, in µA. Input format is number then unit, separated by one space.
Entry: 30 µA
